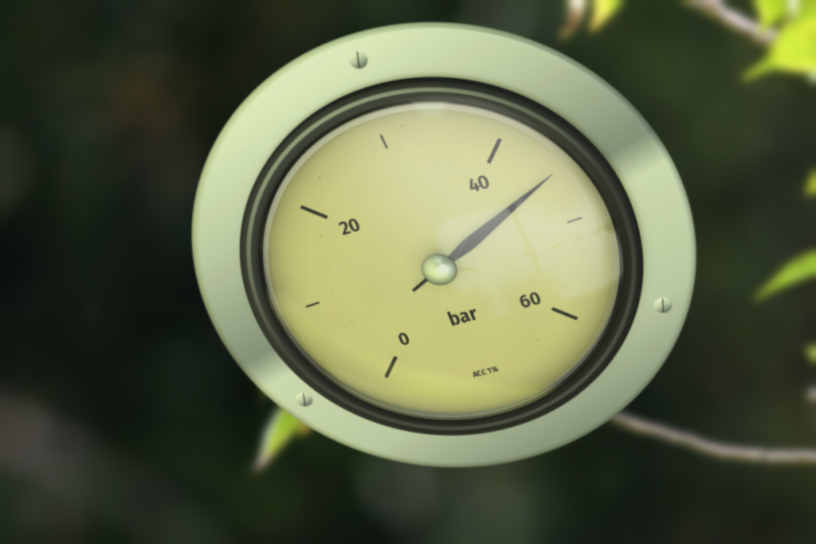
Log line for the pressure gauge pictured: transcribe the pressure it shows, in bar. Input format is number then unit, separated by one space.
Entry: 45 bar
